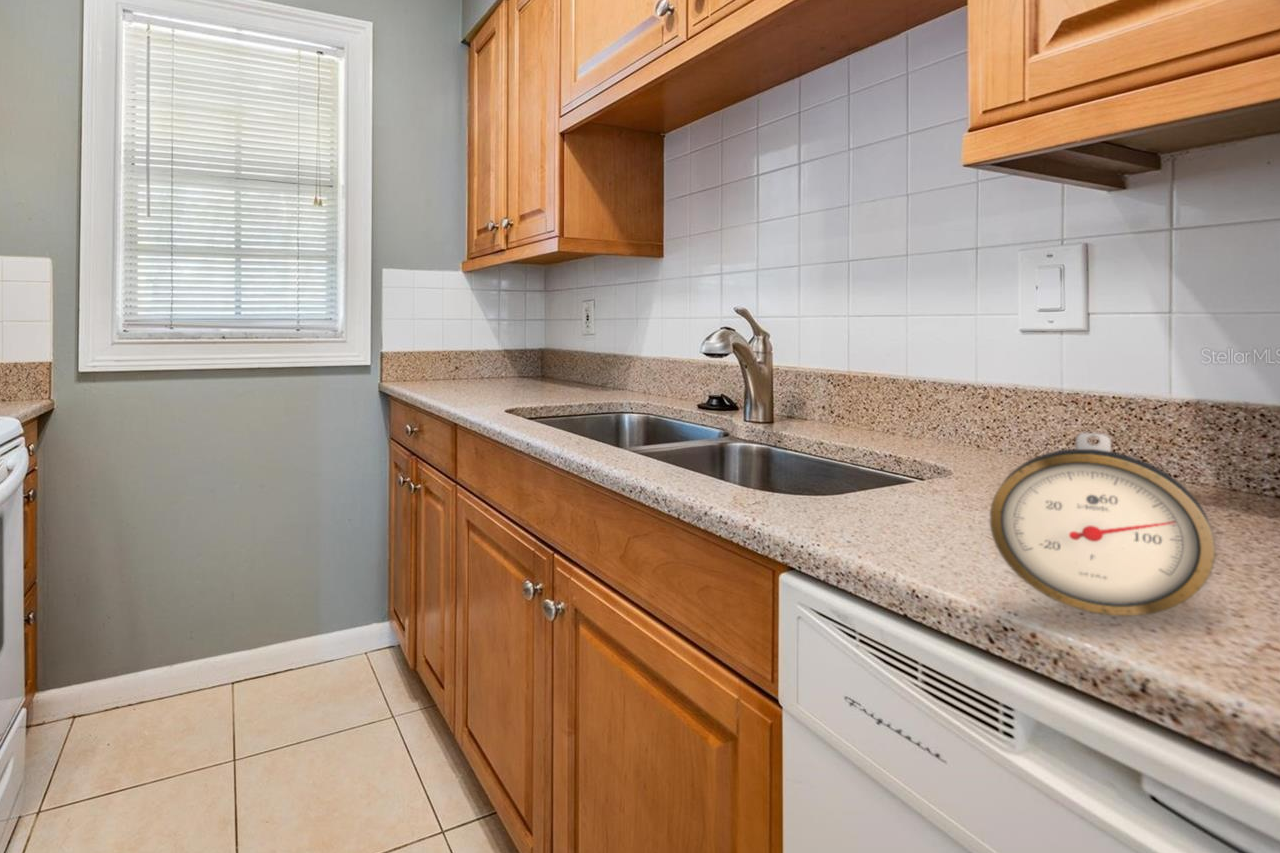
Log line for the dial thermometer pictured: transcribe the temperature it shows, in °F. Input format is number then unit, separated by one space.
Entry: 90 °F
